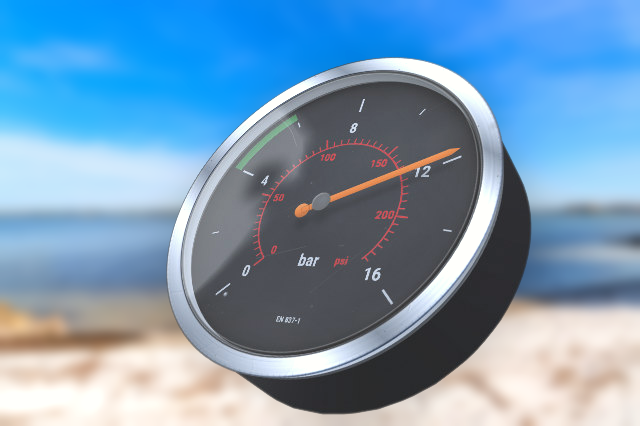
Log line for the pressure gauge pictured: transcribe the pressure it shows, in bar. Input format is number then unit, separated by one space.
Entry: 12 bar
